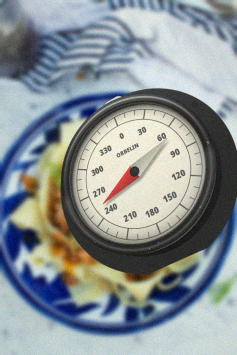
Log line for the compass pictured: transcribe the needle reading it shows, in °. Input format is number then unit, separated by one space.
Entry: 250 °
